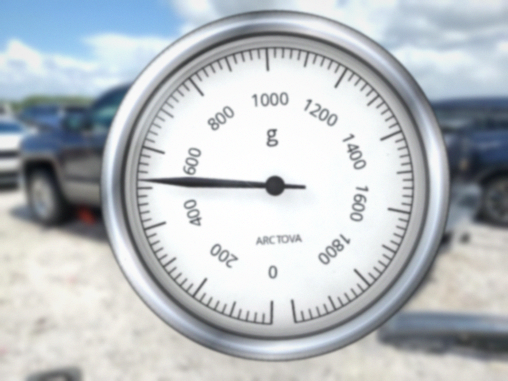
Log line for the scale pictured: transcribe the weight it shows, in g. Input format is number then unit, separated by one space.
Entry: 520 g
